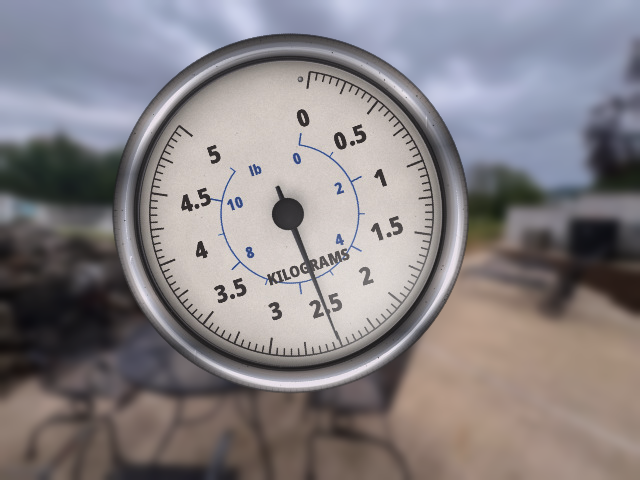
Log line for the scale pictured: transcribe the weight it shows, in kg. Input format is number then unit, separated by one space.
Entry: 2.5 kg
